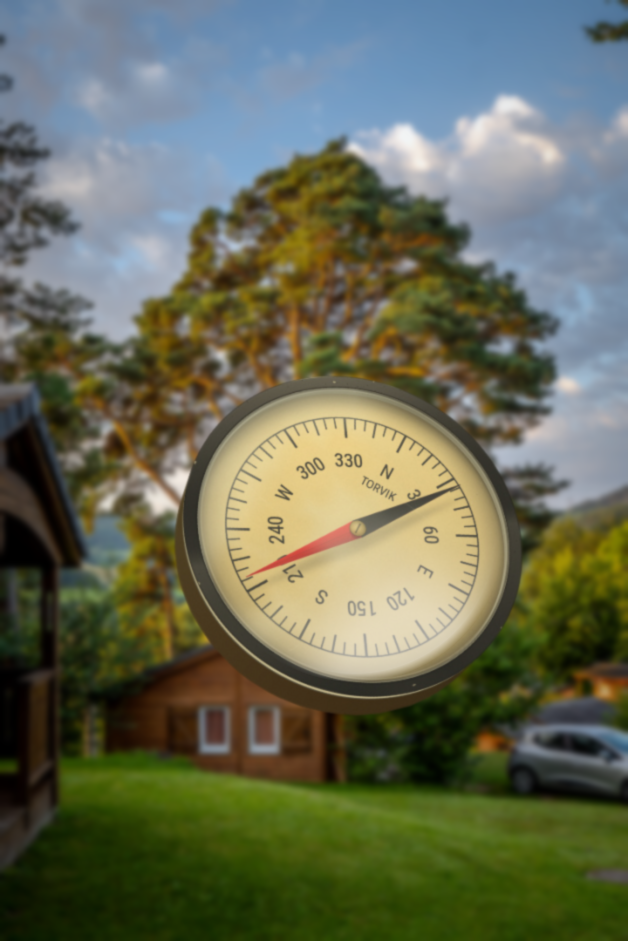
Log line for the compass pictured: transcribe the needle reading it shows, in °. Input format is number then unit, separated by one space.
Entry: 215 °
